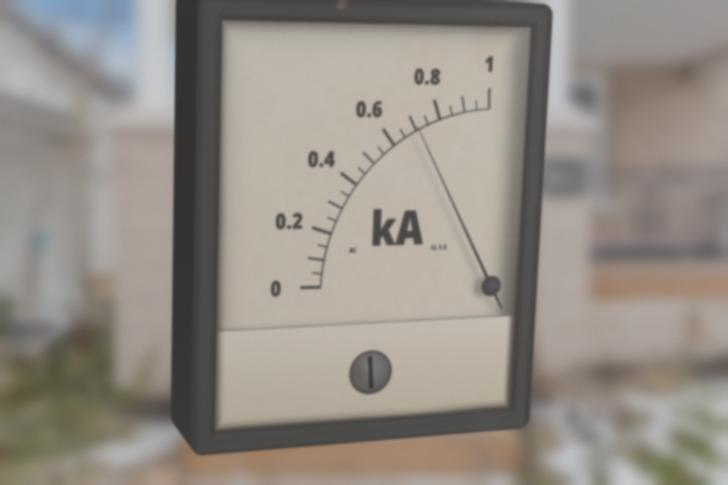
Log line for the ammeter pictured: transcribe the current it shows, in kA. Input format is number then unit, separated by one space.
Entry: 0.7 kA
